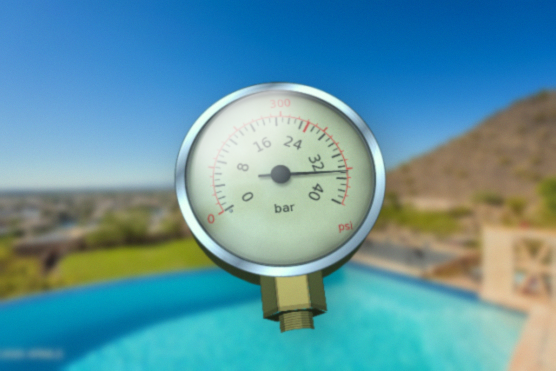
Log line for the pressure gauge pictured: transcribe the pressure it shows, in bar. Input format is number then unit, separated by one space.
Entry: 35 bar
